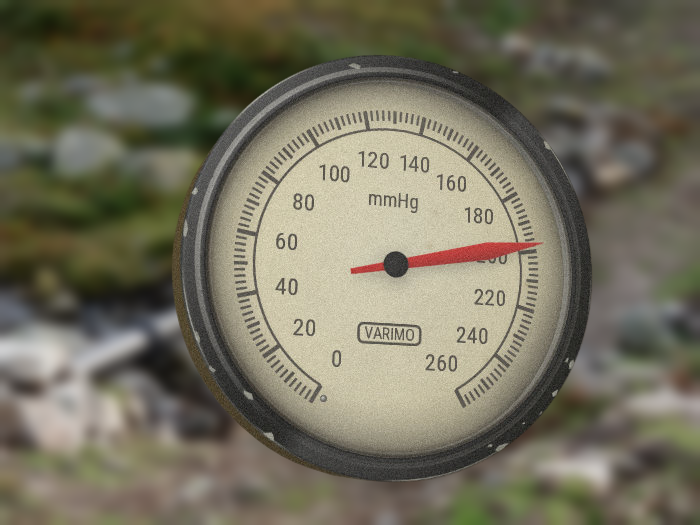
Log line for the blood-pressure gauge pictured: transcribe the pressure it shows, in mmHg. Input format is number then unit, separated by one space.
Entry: 198 mmHg
